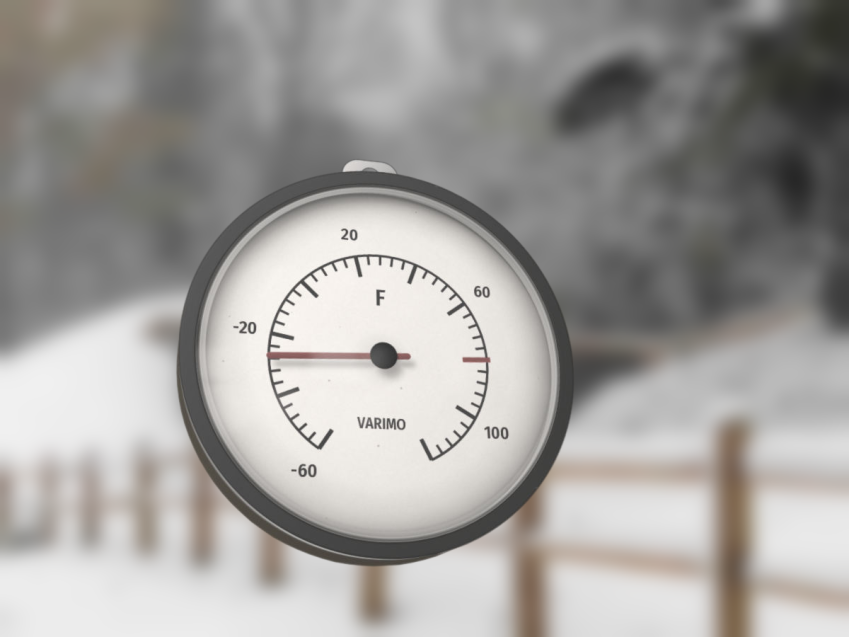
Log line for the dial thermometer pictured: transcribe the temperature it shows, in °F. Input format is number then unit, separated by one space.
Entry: -28 °F
